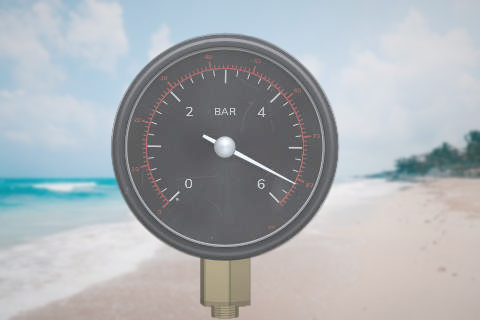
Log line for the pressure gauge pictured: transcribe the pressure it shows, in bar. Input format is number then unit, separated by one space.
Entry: 5.6 bar
